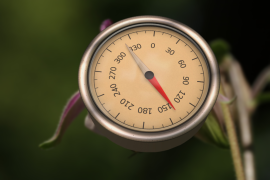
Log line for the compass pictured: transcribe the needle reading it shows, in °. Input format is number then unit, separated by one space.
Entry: 140 °
